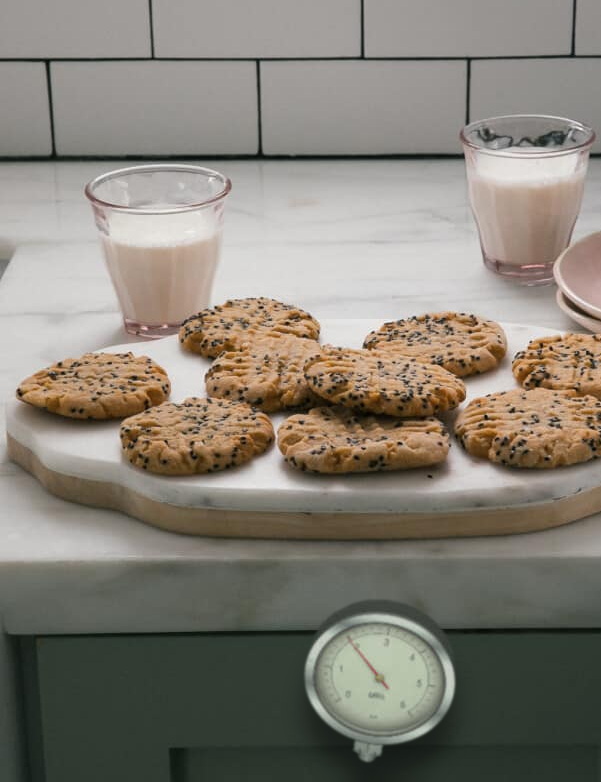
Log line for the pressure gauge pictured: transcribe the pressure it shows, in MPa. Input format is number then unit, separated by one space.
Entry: 2 MPa
